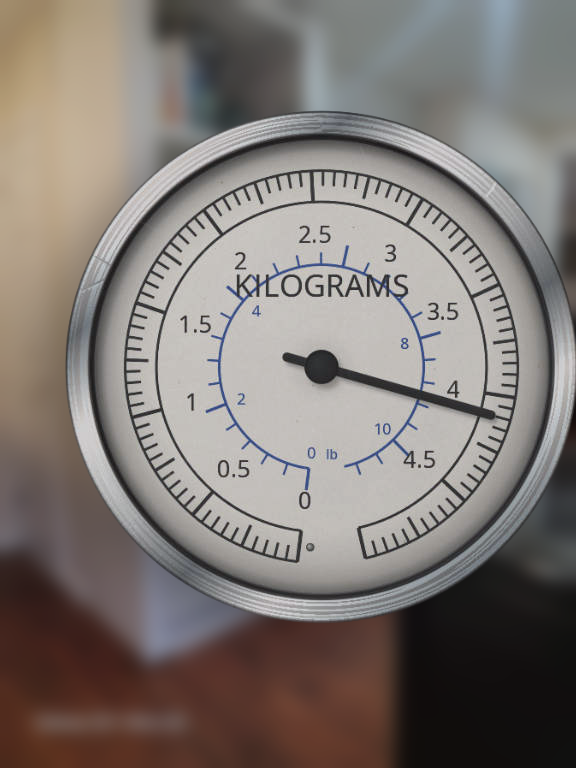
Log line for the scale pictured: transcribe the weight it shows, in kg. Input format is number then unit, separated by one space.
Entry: 4.1 kg
